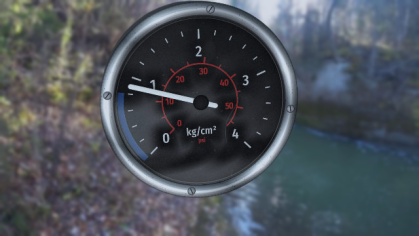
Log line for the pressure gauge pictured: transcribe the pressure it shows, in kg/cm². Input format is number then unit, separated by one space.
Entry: 0.9 kg/cm²
